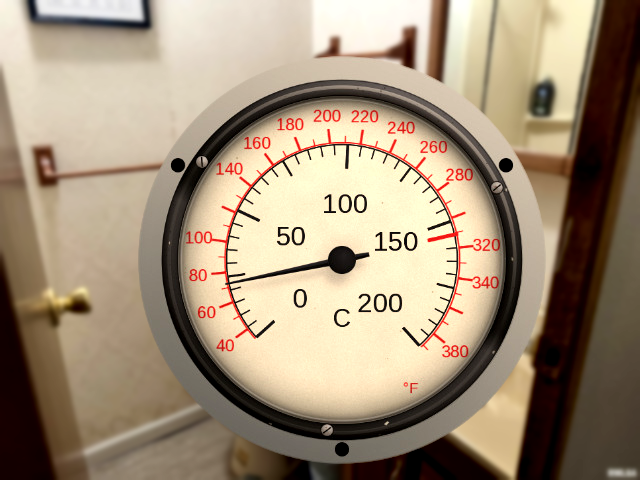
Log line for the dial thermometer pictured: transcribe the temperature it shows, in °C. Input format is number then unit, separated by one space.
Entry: 22.5 °C
